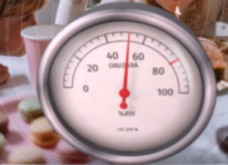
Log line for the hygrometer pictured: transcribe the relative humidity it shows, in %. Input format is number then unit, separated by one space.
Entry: 52 %
